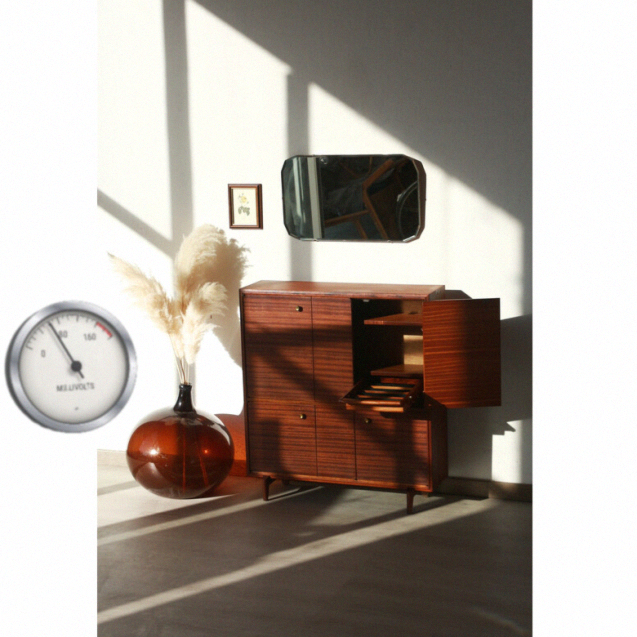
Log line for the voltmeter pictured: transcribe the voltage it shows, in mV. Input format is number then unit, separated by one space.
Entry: 60 mV
